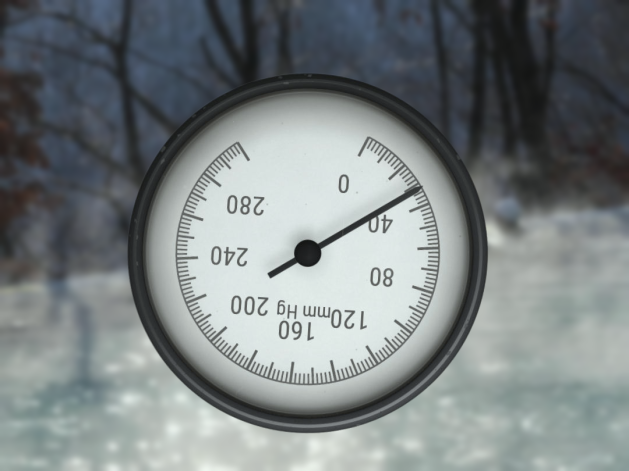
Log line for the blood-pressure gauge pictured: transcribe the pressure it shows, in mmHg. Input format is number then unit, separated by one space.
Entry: 32 mmHg
